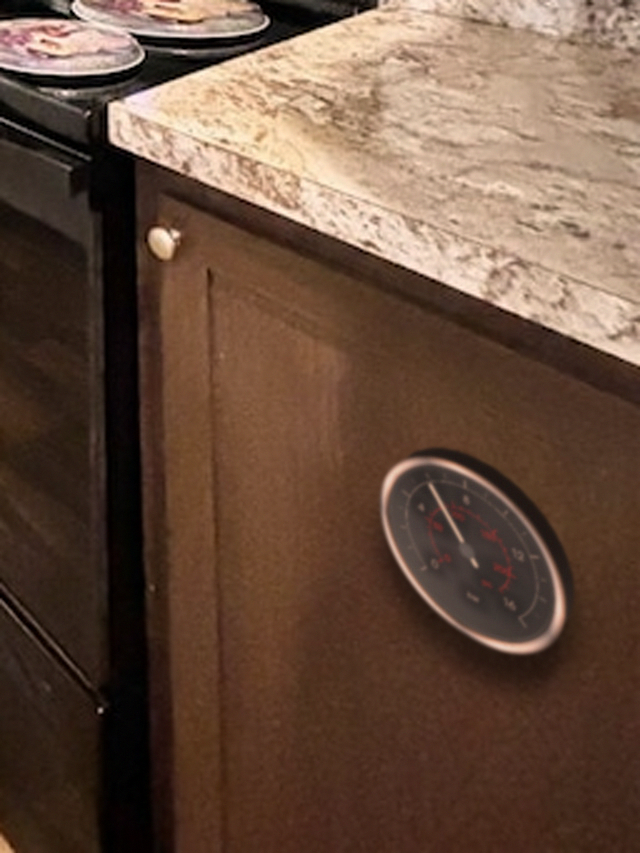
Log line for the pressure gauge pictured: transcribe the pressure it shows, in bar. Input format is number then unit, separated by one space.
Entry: 6 bar
